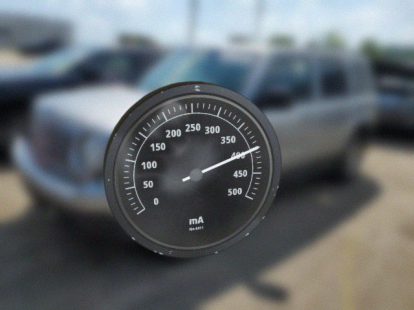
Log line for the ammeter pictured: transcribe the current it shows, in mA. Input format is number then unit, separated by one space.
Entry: 400 mA
